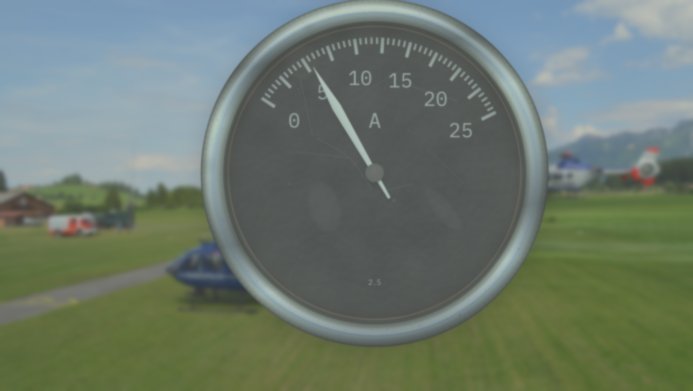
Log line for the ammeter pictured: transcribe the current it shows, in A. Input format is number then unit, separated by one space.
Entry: 5.5 A
